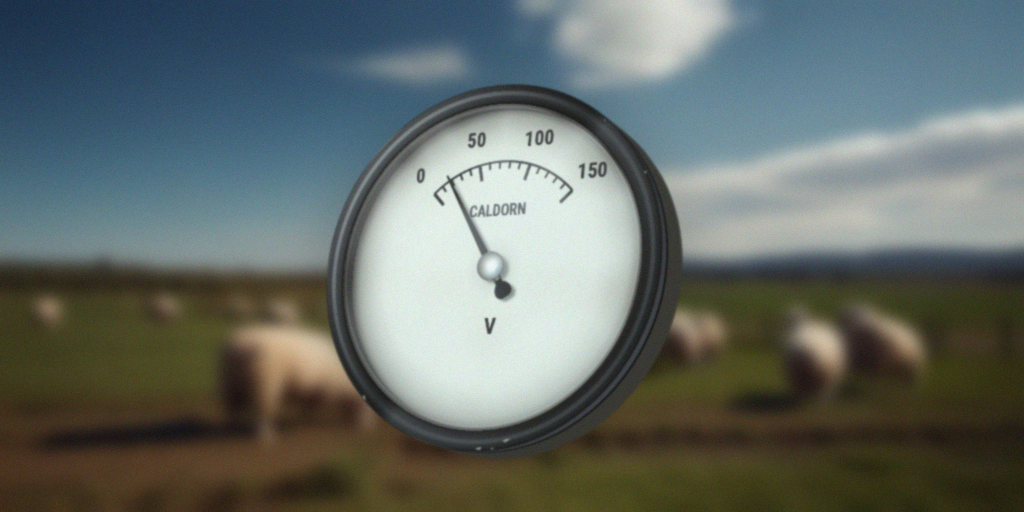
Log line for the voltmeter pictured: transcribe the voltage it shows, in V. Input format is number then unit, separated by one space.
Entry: 20 V
